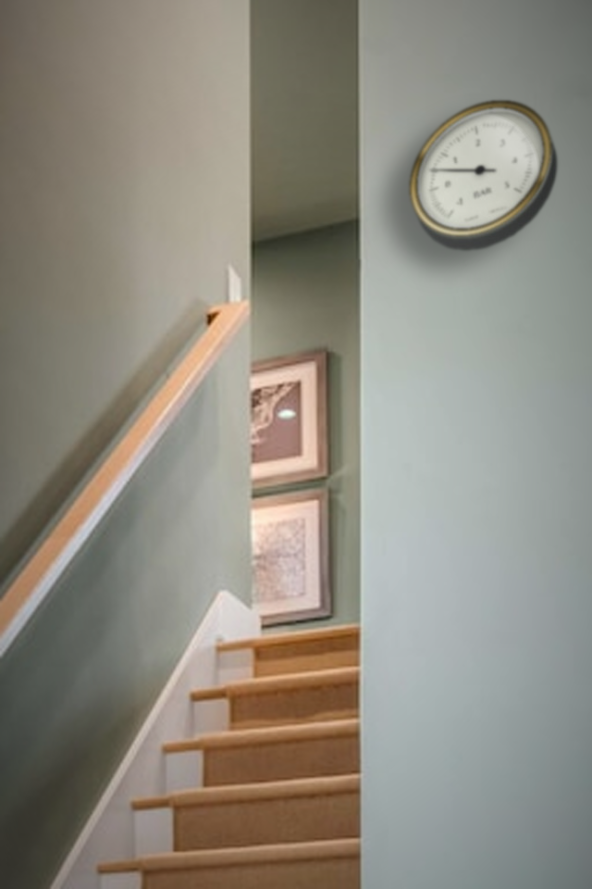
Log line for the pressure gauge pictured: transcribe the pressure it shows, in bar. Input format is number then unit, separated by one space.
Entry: 0.5 bar
